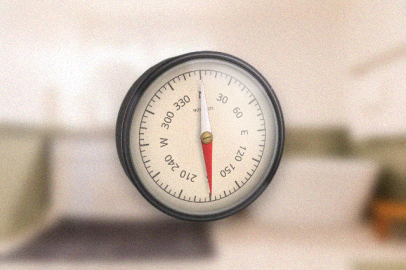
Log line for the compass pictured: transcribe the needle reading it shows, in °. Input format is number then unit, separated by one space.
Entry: 180 °
